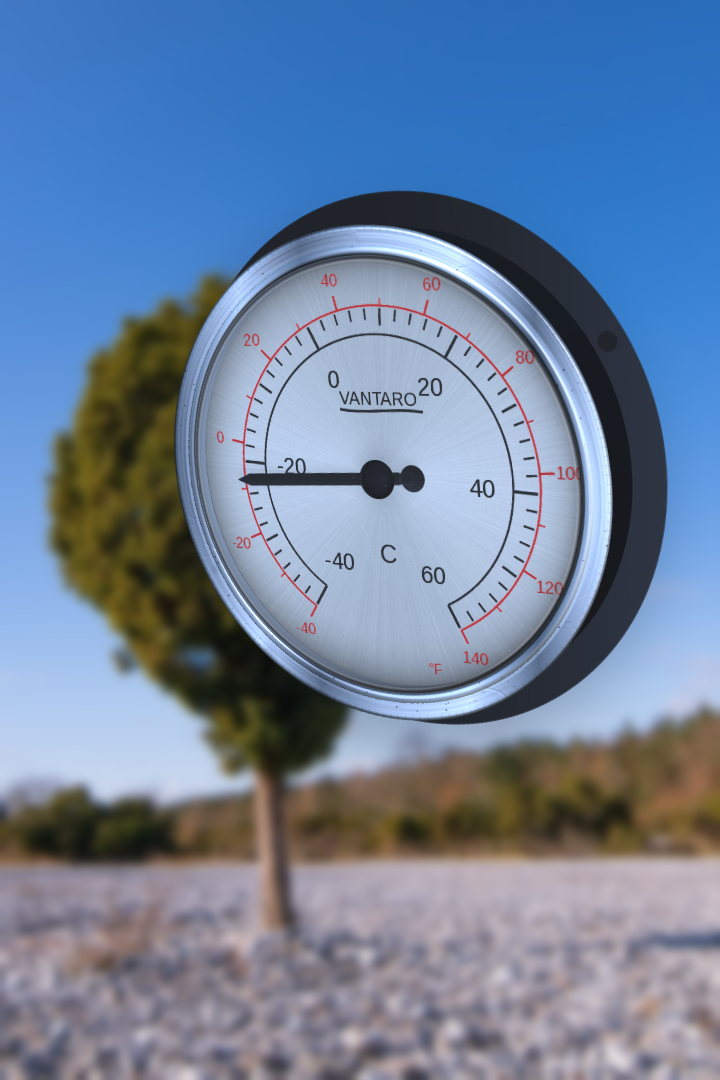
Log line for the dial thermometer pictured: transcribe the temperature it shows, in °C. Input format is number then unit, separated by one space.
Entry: -22 °C
